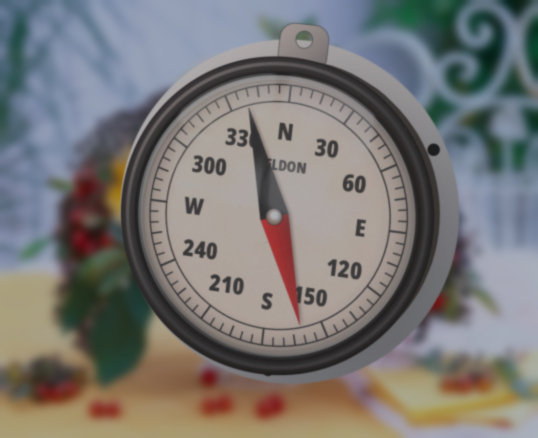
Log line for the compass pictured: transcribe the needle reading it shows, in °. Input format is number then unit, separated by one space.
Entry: 160 °
